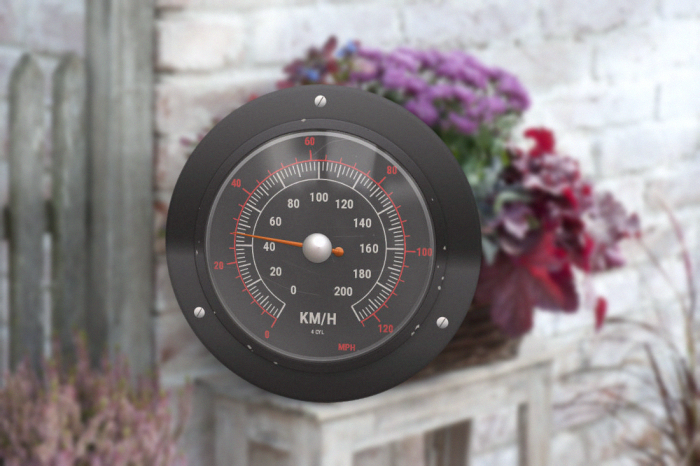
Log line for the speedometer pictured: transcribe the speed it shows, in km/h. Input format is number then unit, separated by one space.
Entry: 46 km/h
